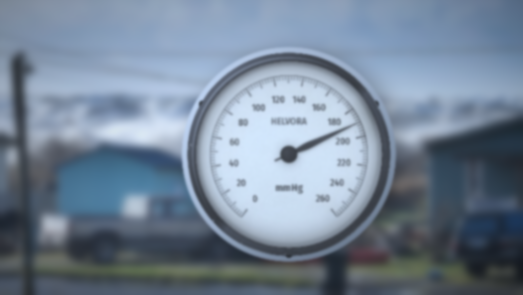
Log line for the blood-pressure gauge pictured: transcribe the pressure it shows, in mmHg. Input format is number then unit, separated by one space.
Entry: 190 mmHg
